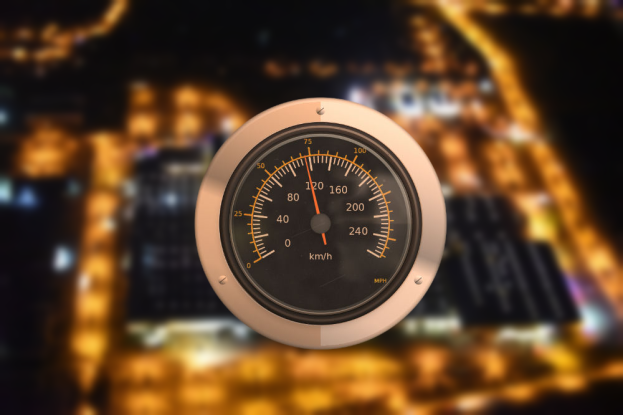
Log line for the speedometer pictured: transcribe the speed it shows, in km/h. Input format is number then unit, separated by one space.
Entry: 116 km/h
